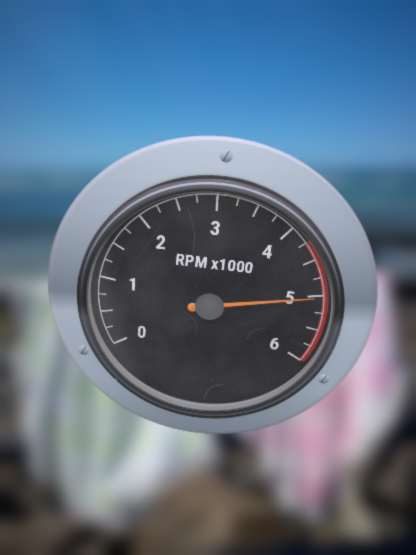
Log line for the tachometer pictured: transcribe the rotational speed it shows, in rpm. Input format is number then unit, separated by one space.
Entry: 5000 rpm
